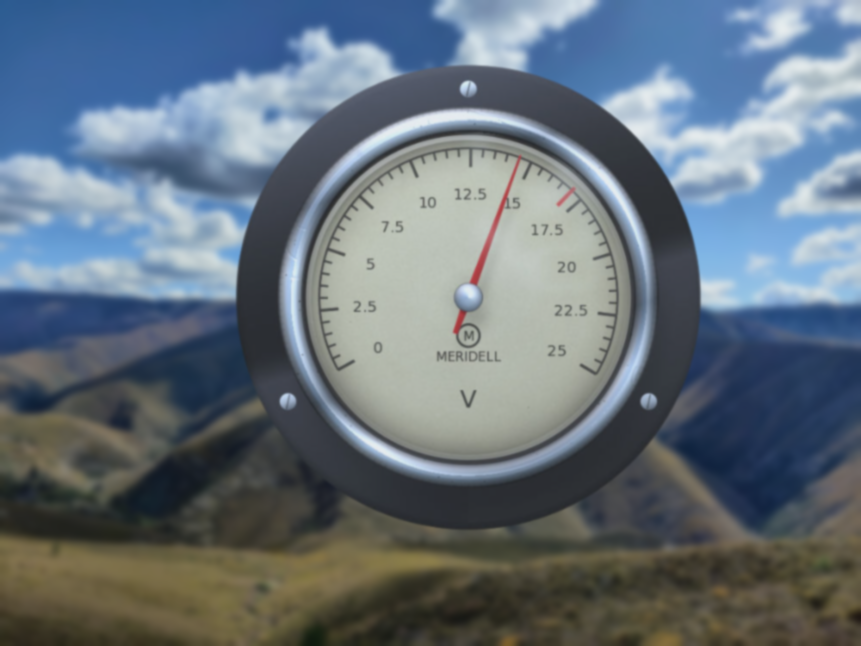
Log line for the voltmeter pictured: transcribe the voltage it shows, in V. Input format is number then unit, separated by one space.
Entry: 14.5 V
